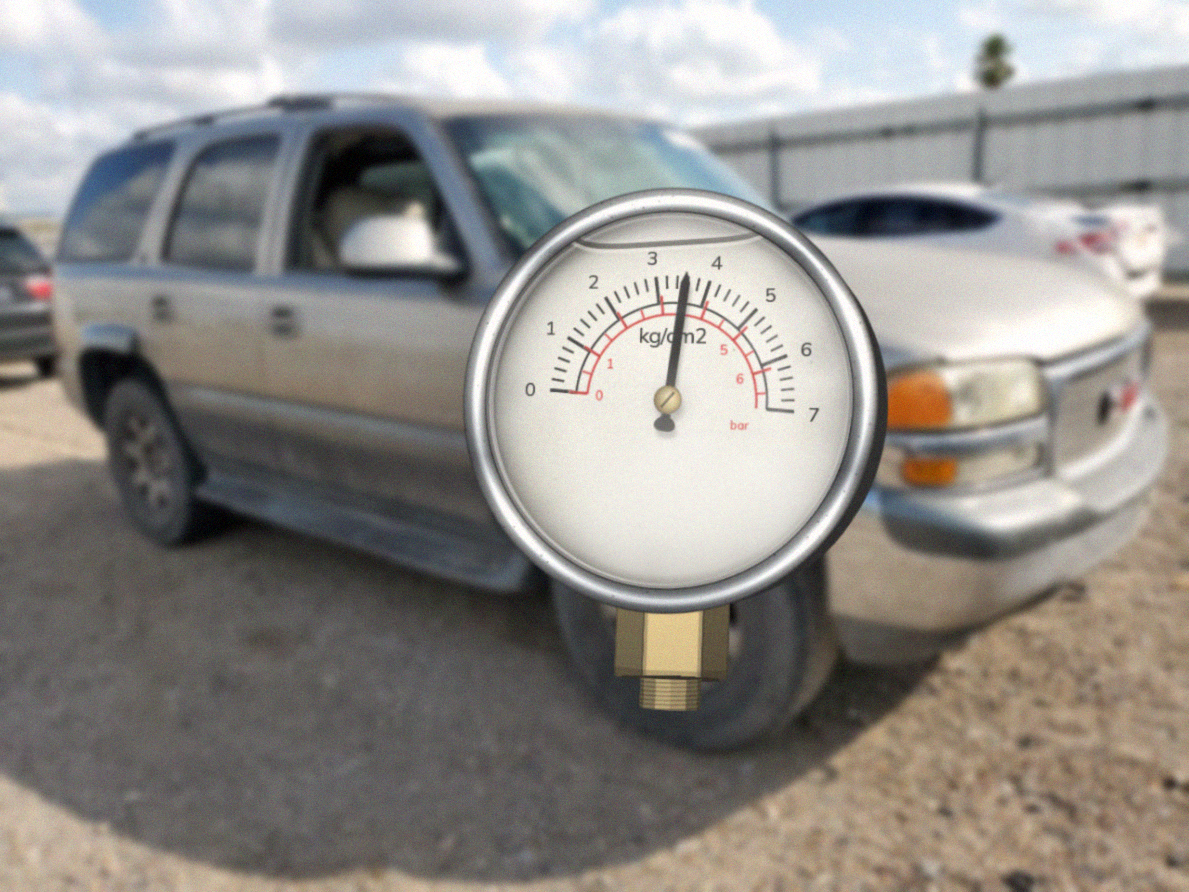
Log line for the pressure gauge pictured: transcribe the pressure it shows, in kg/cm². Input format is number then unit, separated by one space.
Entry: 3.6 kg/cm²
